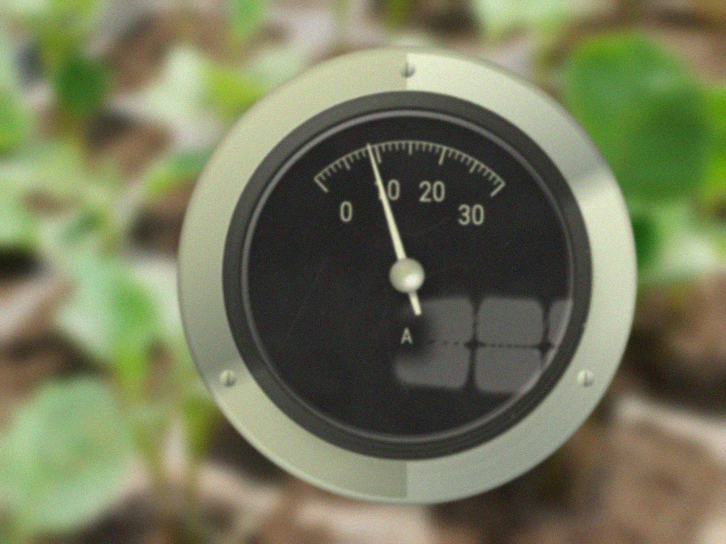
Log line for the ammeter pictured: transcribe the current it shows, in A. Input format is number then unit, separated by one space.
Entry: 9 A
